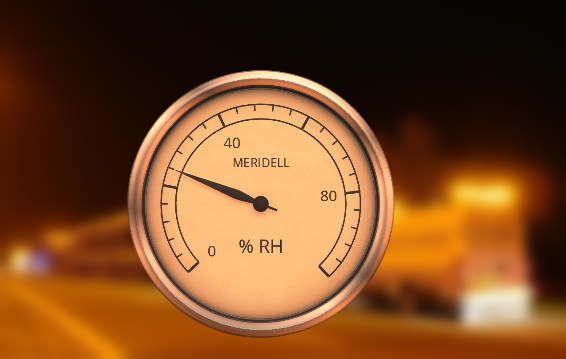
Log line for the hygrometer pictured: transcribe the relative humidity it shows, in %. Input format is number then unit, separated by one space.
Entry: 24 %
